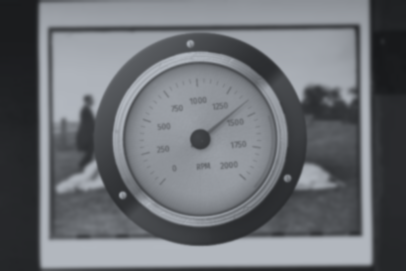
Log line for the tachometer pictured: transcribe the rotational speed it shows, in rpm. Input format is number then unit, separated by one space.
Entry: 1400 rpm
